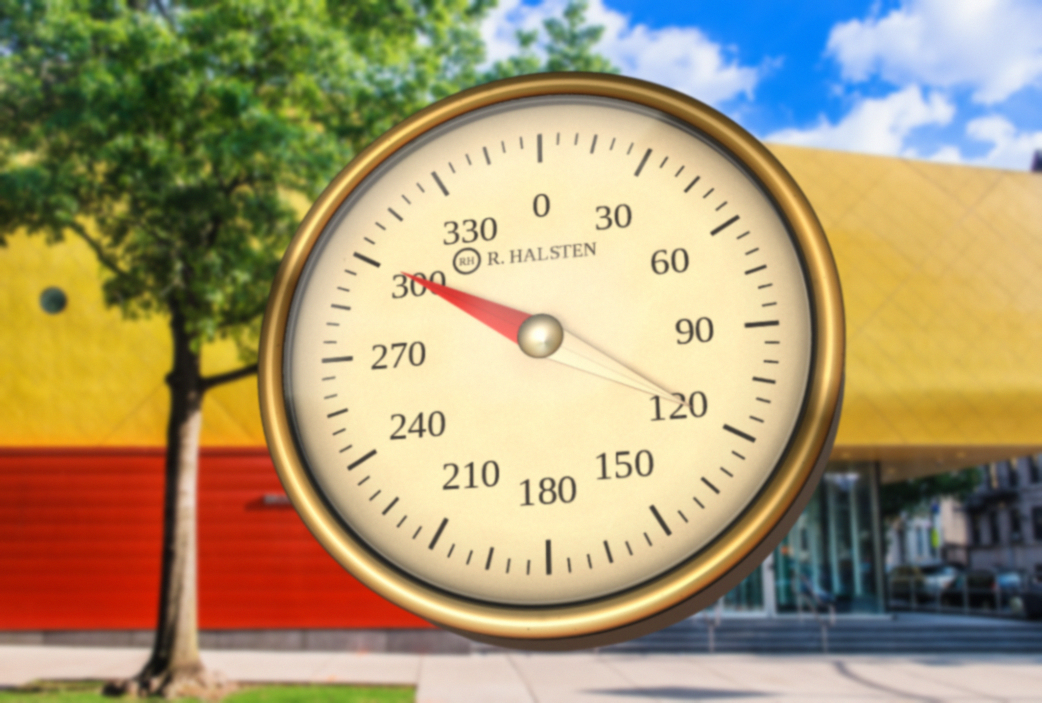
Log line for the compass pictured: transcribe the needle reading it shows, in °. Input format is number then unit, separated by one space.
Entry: 300 °
